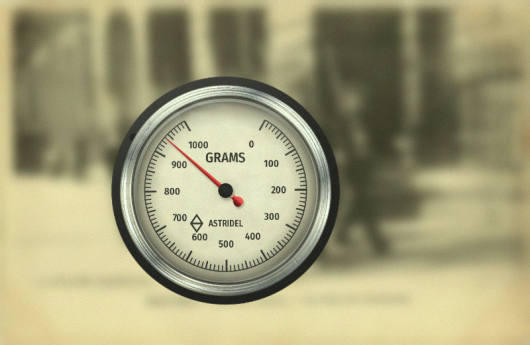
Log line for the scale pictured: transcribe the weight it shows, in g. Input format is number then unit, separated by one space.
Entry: 940 g
